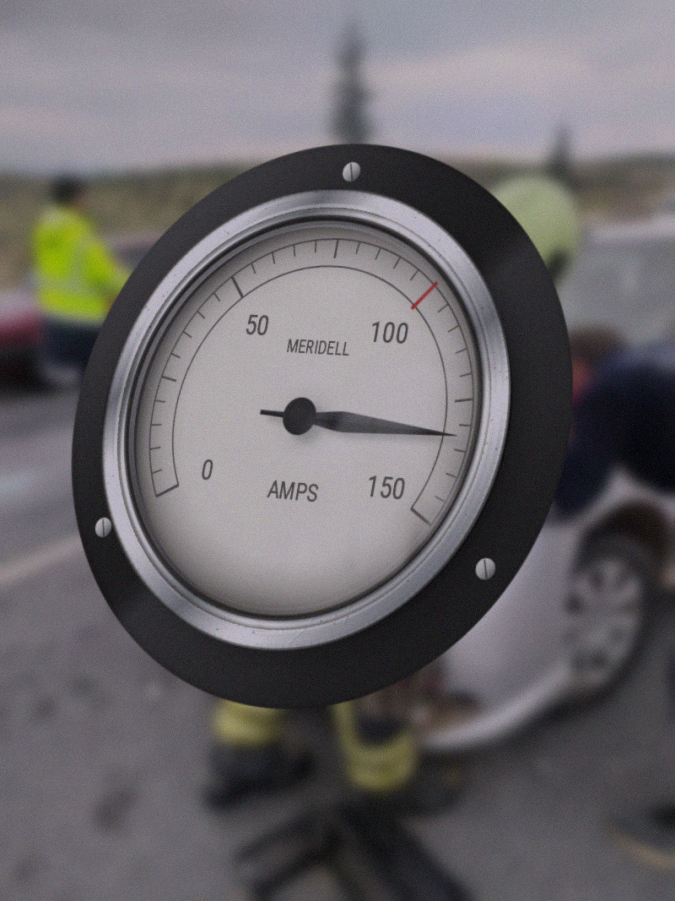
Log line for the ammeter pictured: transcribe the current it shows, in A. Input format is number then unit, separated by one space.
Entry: 132.5 A
